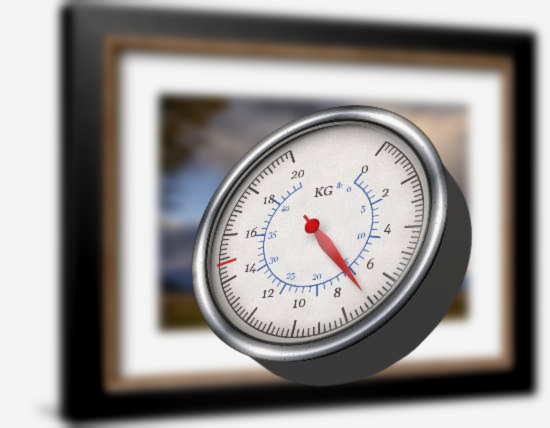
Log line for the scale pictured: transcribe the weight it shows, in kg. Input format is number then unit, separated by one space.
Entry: 7 kg
